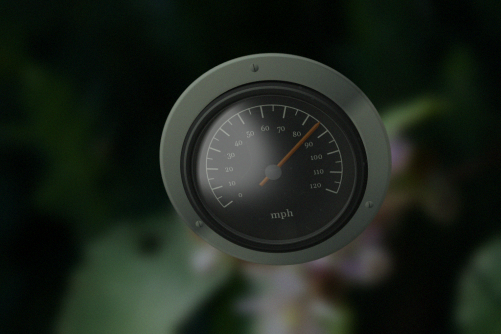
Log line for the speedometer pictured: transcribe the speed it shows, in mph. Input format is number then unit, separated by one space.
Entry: 85 mph
